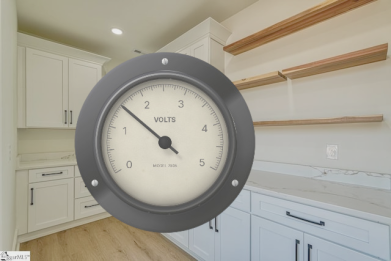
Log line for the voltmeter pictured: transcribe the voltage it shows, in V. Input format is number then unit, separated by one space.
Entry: 1.5 V
